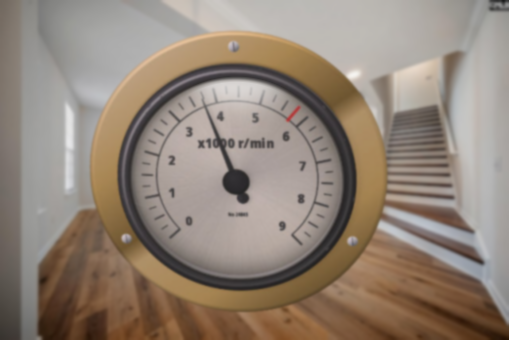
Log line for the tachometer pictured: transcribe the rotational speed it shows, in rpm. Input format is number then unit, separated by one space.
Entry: 3750 rpm
